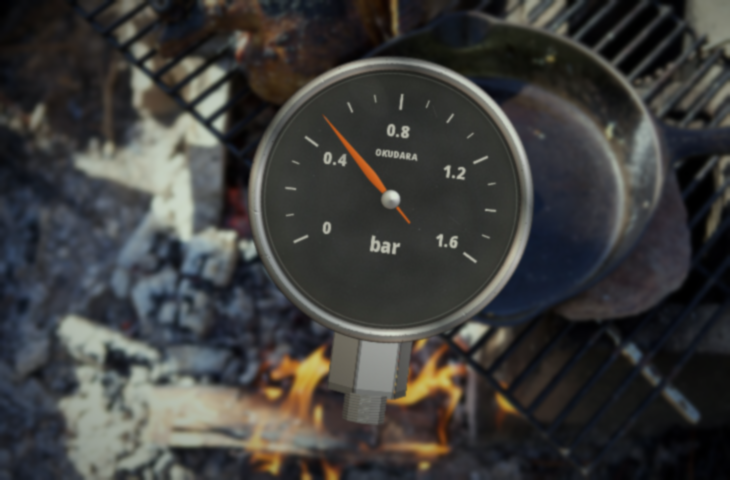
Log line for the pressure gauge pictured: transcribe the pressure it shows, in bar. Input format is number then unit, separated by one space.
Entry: 0.5 bar
